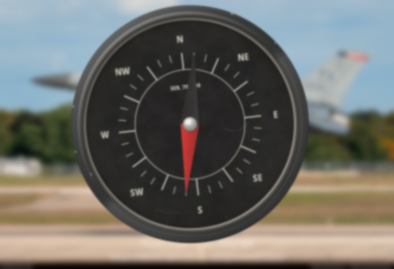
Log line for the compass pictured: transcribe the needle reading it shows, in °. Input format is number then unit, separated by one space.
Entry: 190 °
